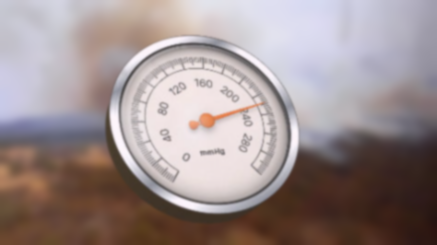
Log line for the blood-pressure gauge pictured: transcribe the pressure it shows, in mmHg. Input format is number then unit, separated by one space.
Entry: 230 mmHg
